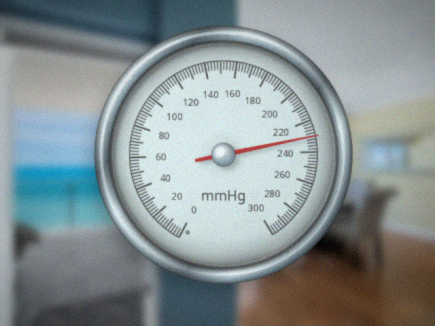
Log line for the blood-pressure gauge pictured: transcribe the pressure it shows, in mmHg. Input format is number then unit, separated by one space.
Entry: 230 mmHg
